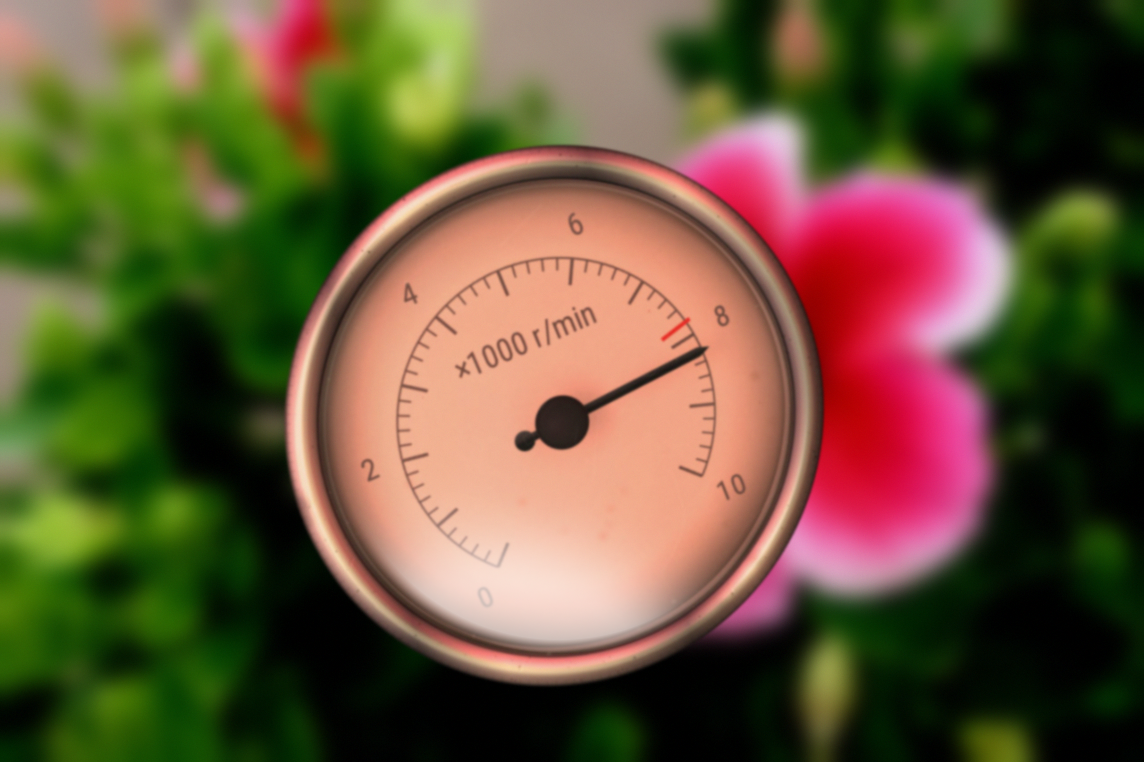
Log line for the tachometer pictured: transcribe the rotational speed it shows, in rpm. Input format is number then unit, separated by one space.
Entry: 8200 rpm
